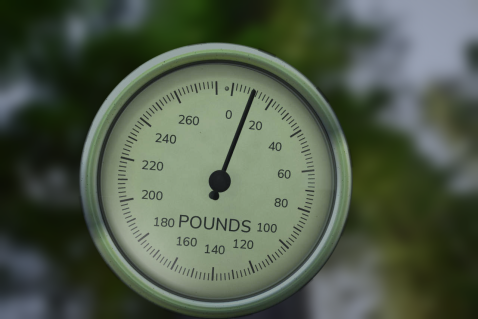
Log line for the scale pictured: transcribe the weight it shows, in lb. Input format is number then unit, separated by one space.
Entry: 10 lb
